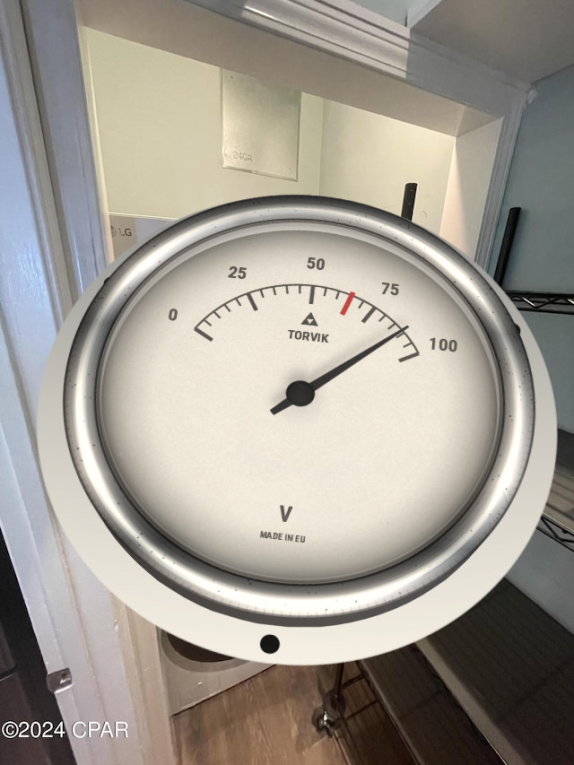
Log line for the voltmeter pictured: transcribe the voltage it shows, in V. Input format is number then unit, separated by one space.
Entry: 90 V
